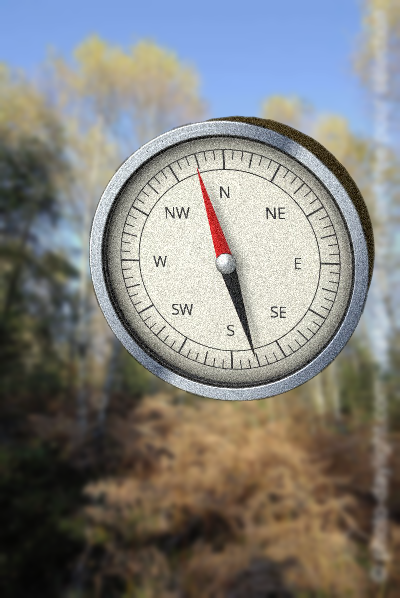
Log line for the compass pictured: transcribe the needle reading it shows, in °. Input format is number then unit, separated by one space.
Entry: 345 °
